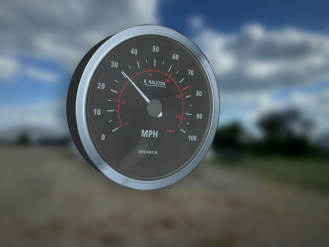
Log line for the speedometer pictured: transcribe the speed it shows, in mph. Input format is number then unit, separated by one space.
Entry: 30 mph
